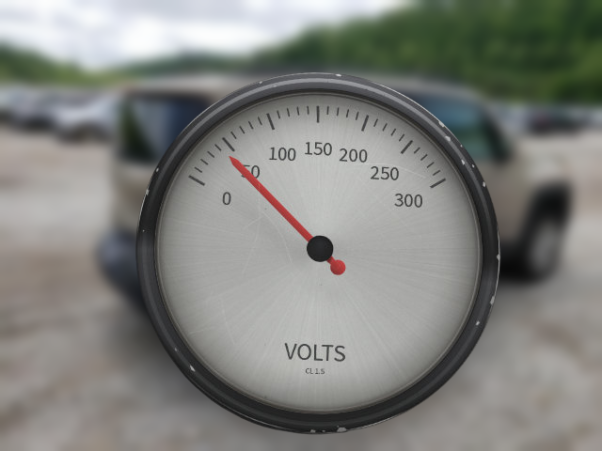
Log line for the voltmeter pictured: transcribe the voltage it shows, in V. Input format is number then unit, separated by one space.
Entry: 40 V
